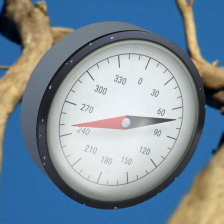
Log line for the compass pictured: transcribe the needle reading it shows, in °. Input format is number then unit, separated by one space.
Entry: 250 °
